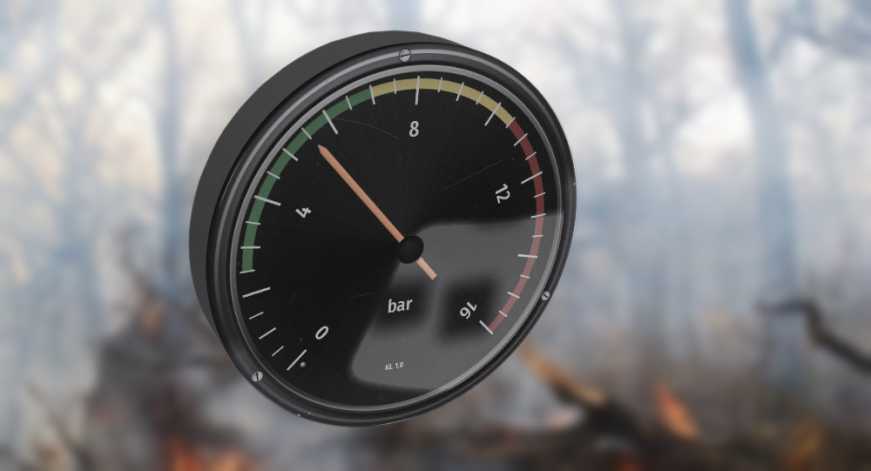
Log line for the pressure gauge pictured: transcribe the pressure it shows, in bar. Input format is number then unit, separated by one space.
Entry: 5.5 bar
